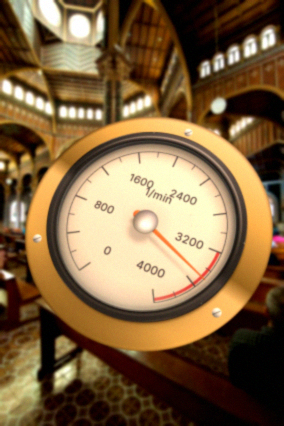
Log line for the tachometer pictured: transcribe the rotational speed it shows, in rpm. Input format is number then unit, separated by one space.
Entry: 3500 rpm
